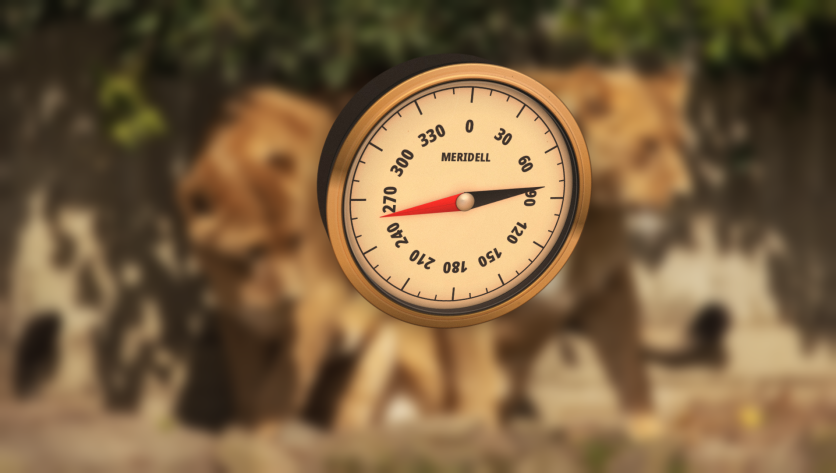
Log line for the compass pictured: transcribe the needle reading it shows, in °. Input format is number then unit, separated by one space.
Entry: 260 °
